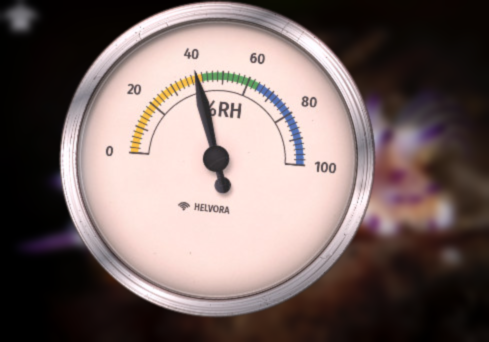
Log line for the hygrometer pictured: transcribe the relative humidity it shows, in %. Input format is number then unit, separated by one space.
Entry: 40 %
